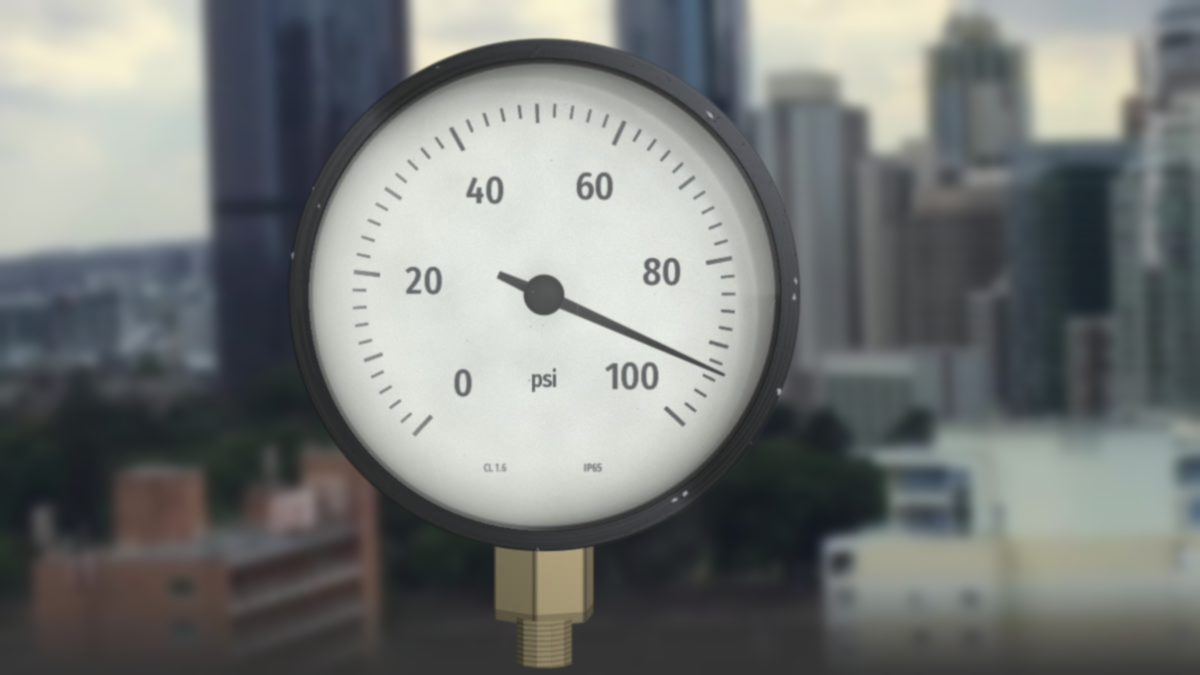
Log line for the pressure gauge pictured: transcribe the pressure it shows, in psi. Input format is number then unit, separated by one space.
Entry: 93 psi
